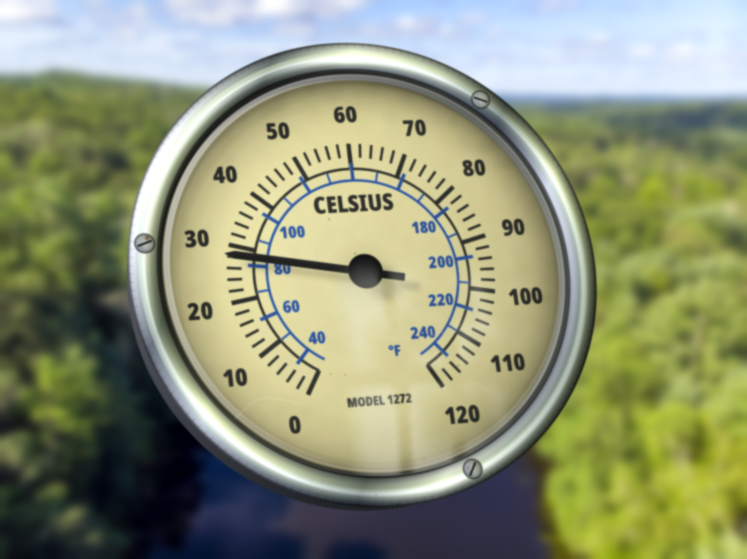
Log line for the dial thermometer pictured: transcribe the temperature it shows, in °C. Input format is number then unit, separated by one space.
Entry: 28 °C
